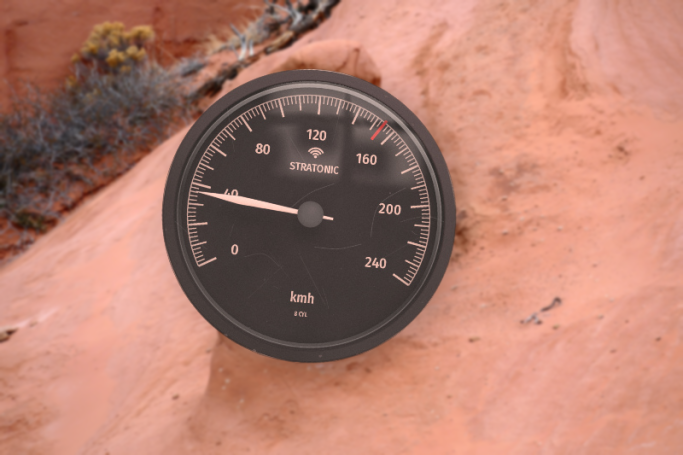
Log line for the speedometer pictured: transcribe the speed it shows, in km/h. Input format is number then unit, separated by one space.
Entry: 36 km/h
